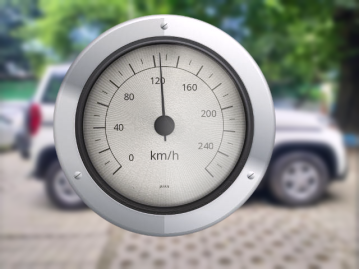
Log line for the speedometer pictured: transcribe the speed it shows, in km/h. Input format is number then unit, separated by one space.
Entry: 125 km/h
